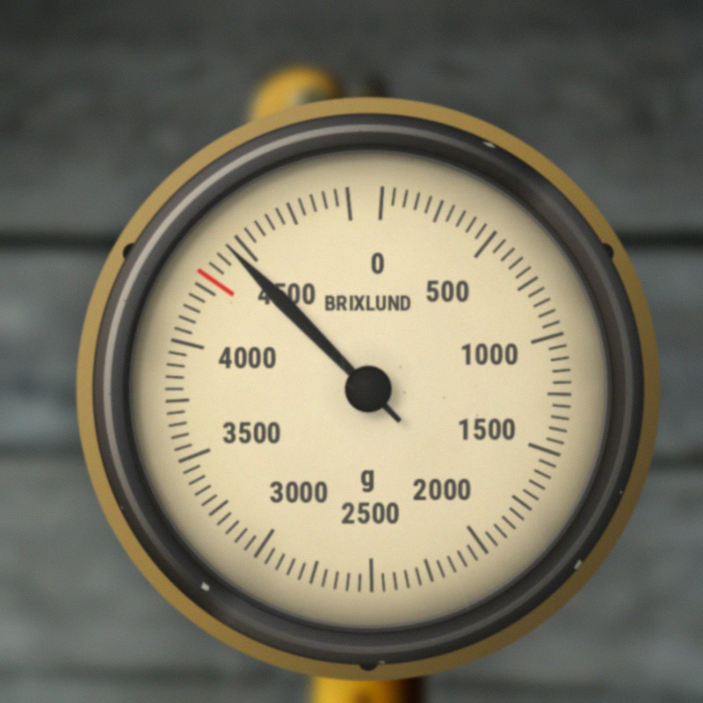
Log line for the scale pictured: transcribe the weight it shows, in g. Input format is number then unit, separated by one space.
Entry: 4450 g
